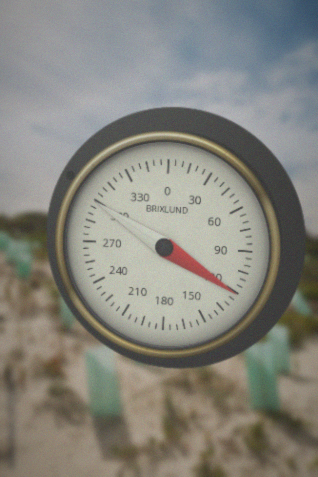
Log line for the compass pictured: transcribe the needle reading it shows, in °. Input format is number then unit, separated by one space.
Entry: 120 °
